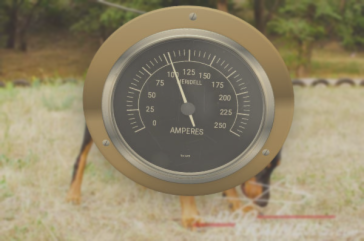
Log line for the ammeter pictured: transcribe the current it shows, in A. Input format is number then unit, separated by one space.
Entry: 105 A
